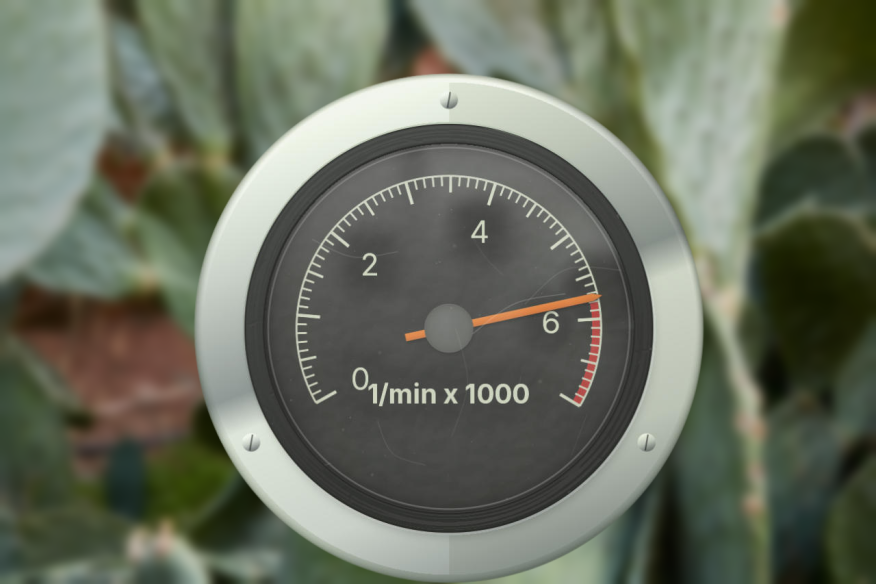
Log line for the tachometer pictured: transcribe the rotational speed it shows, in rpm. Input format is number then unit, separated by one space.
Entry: 5750 rpm
